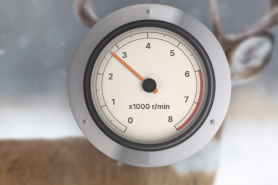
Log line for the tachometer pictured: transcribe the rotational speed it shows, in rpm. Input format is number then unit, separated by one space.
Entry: 2750 rpm
